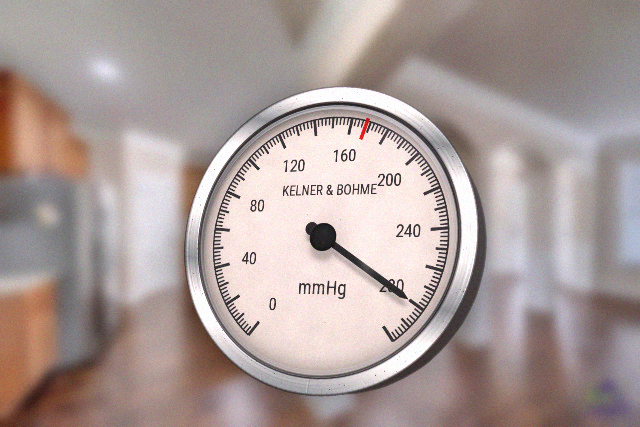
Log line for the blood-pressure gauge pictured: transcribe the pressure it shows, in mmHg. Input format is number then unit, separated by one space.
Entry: 280 mmHg
